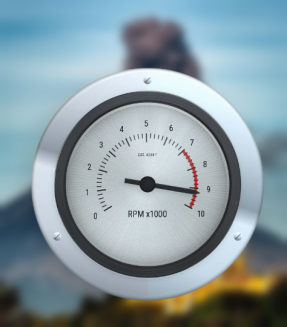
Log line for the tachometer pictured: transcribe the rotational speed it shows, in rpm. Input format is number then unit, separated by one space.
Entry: 9200 rpm
